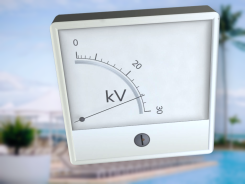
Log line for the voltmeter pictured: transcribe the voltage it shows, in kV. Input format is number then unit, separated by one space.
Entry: 26 kV
